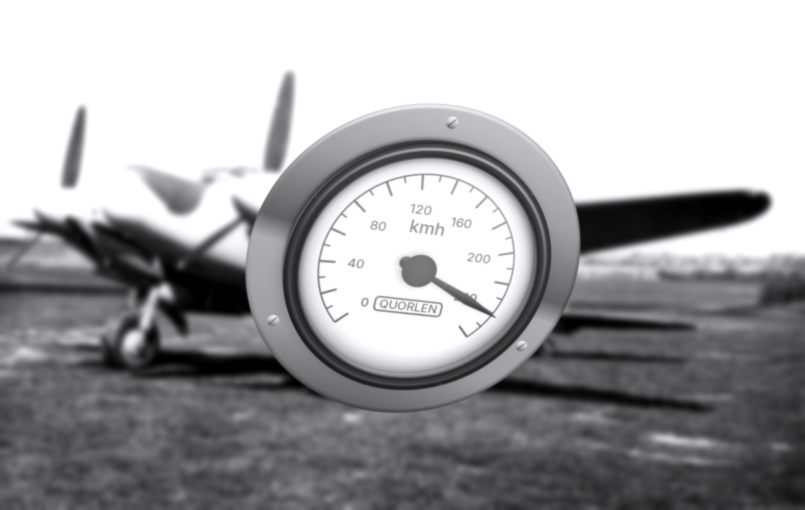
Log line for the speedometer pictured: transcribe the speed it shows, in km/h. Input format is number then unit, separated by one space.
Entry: 240 km/h
